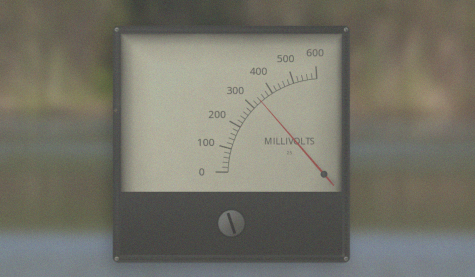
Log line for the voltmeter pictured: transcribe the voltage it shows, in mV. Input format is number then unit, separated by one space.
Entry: 340 mV
